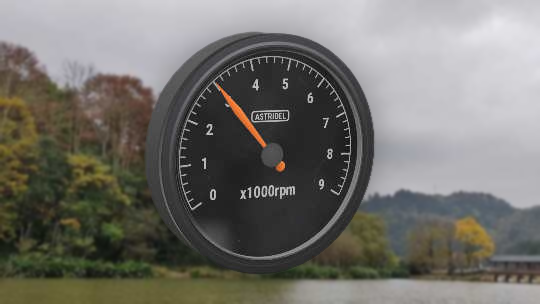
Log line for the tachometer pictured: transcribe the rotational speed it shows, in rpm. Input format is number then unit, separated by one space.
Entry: 3000 rpm
